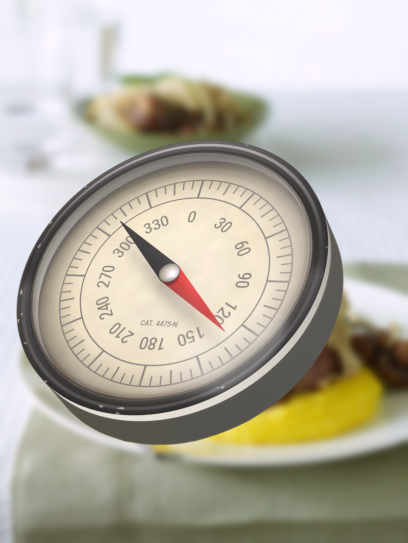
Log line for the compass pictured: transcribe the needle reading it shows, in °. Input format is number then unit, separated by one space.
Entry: 130 °
